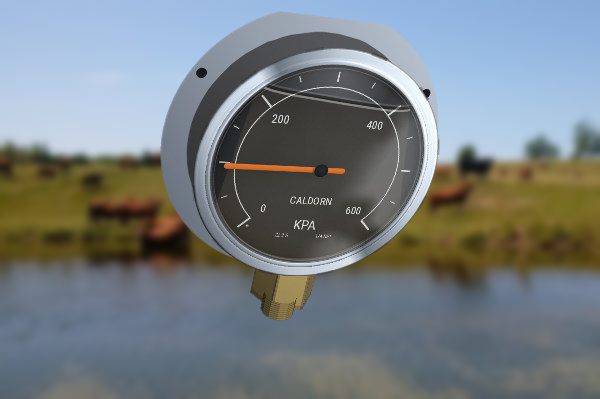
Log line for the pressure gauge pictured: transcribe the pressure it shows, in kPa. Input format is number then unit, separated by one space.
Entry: 100 kPa
